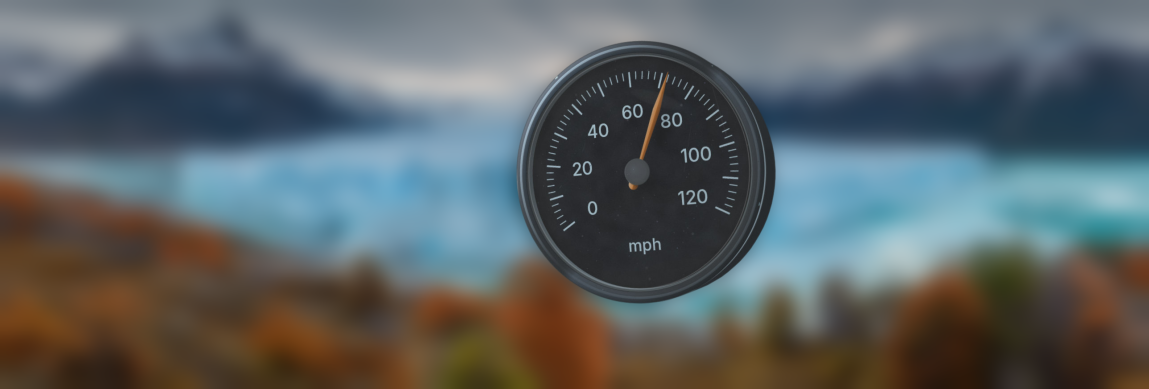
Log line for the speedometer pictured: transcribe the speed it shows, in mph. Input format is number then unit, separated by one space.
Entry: 72 mph
